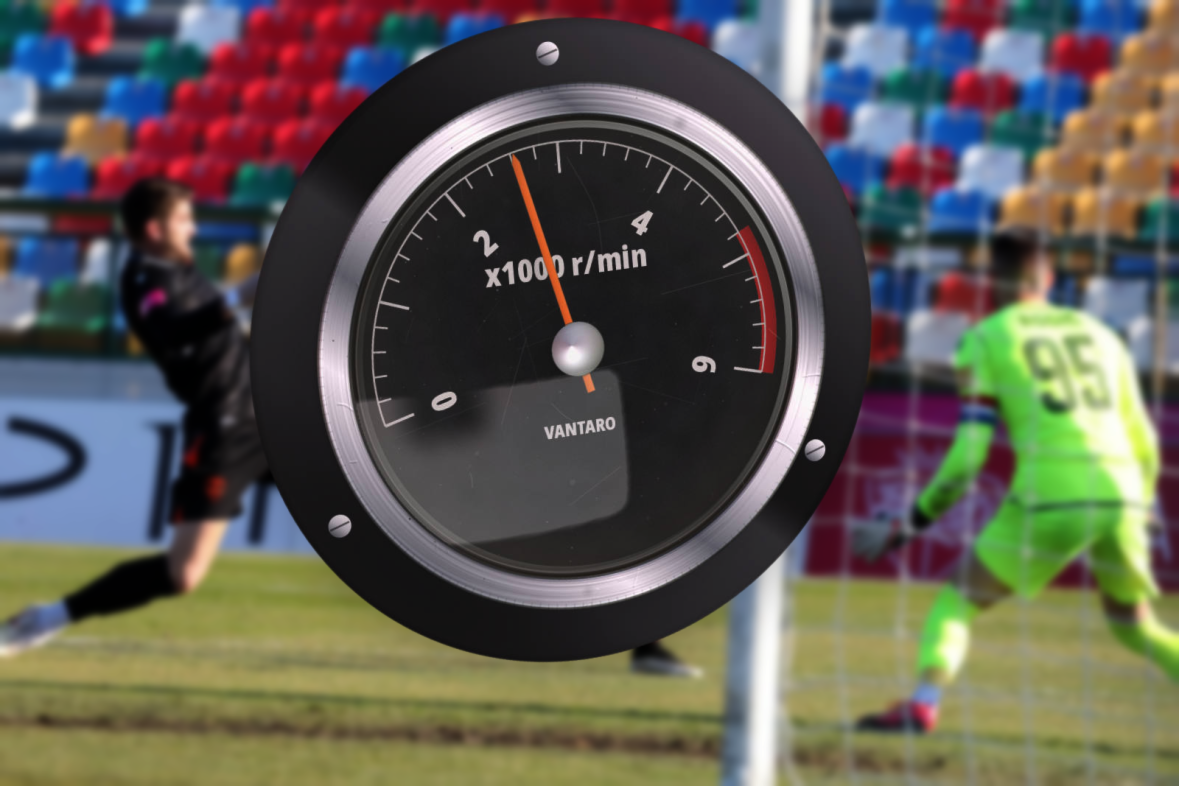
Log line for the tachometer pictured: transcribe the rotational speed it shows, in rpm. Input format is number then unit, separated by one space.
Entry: 2600 rpm
